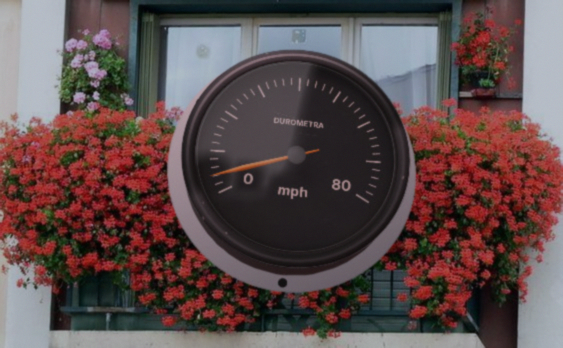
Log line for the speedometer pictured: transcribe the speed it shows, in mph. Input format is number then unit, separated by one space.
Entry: 4 mph
